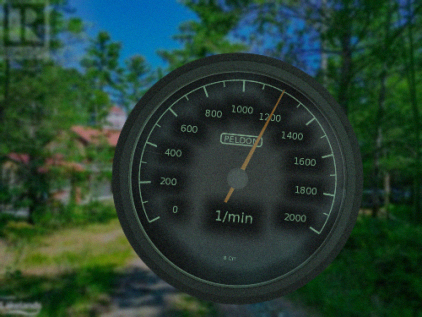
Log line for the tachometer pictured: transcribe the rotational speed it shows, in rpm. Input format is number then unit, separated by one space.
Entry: 1200 rpm
